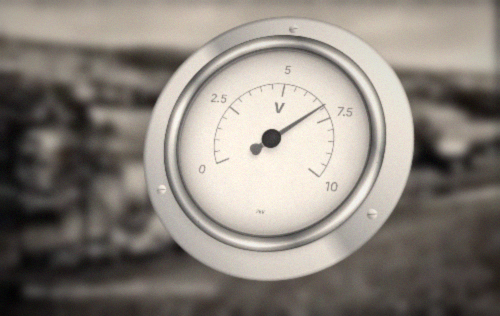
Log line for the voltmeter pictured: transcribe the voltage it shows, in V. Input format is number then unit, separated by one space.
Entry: 7 V
